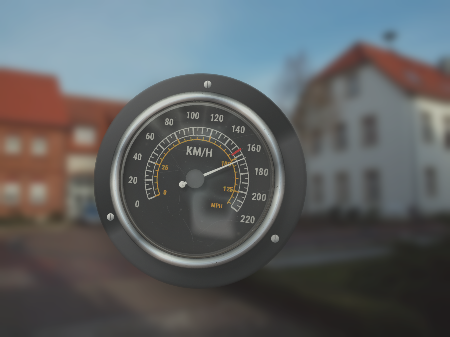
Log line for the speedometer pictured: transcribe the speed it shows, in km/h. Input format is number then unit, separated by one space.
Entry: 165 km/h
